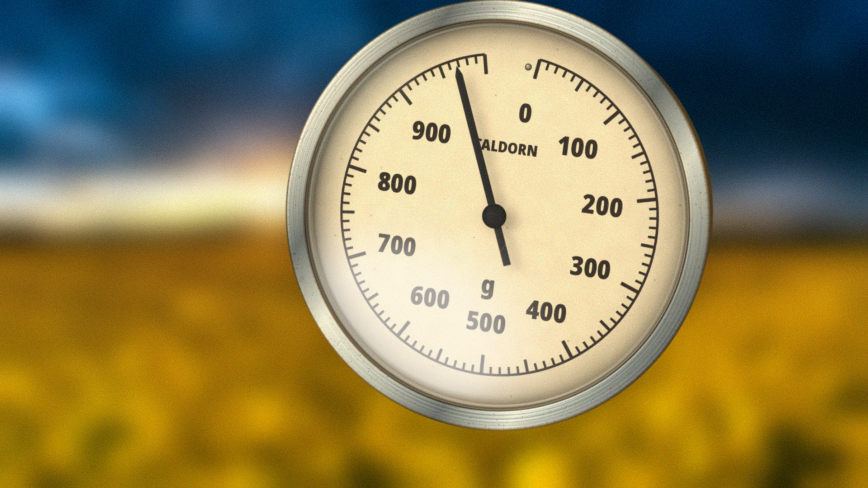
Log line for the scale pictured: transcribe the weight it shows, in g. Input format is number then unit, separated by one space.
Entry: 970 g
